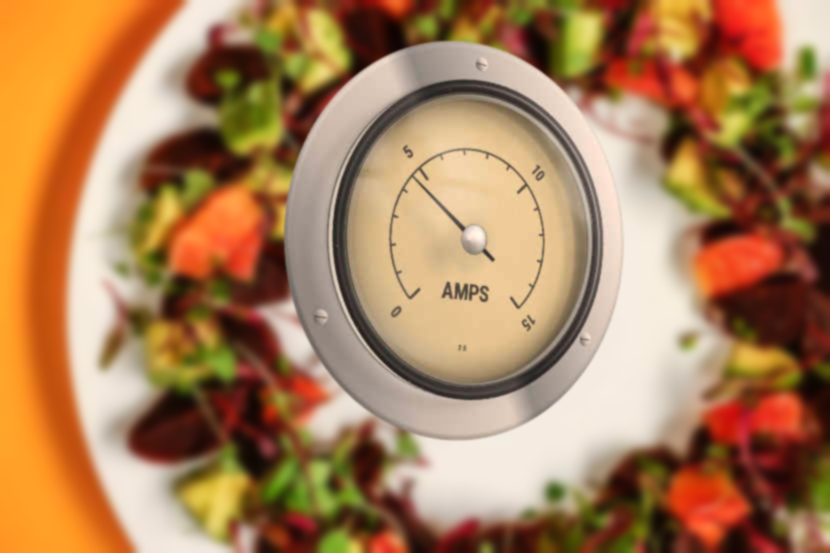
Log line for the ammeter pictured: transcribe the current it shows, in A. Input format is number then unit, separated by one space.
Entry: 4.5 A
